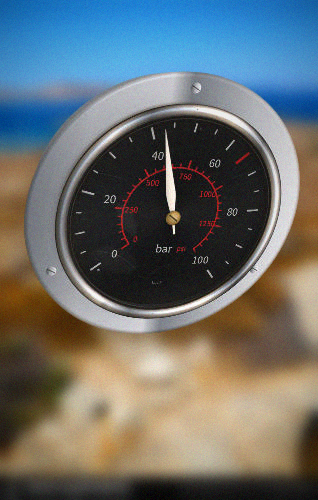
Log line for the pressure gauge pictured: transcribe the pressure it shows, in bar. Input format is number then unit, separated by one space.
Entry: 42.5 bar
